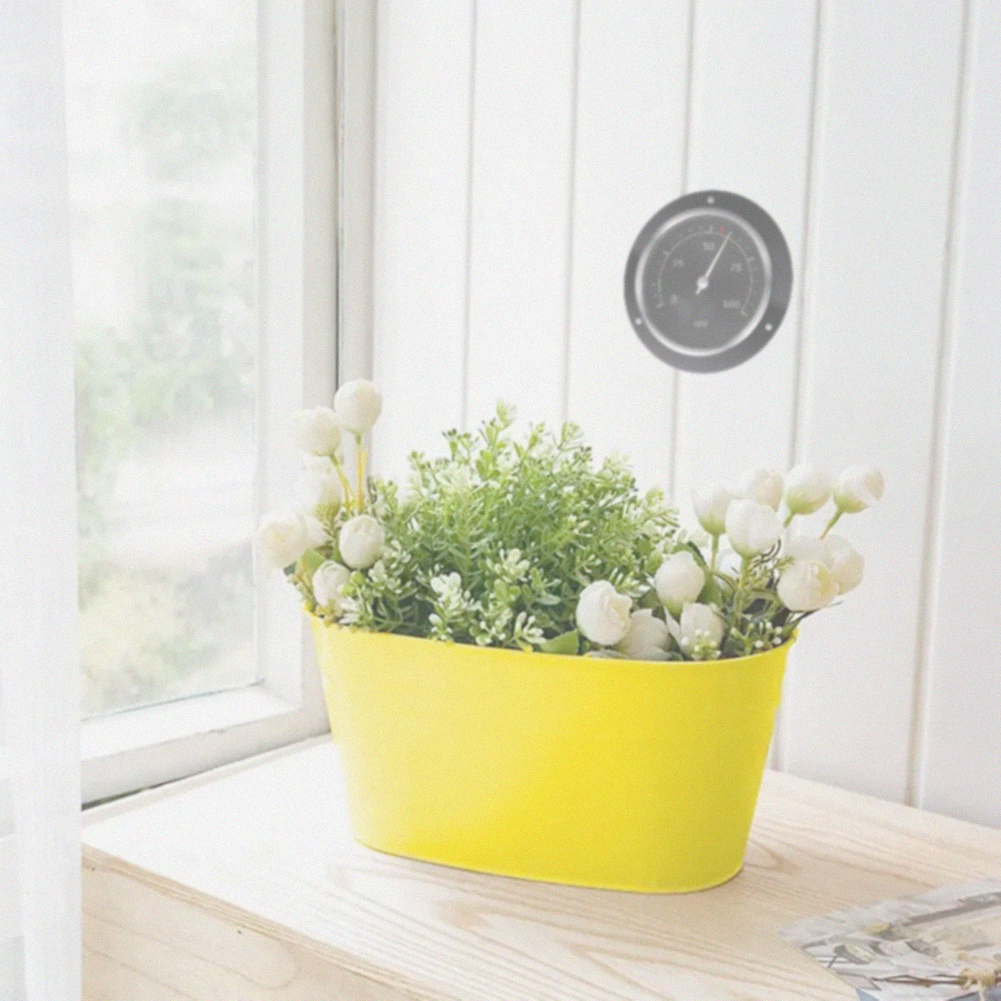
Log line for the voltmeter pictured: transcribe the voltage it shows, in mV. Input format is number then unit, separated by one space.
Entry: 60 mV
